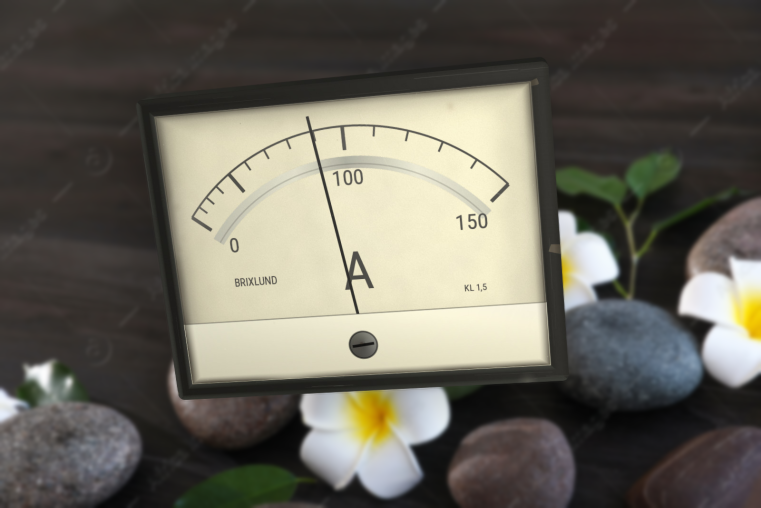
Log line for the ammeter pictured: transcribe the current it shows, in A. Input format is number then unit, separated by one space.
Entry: 90 A
